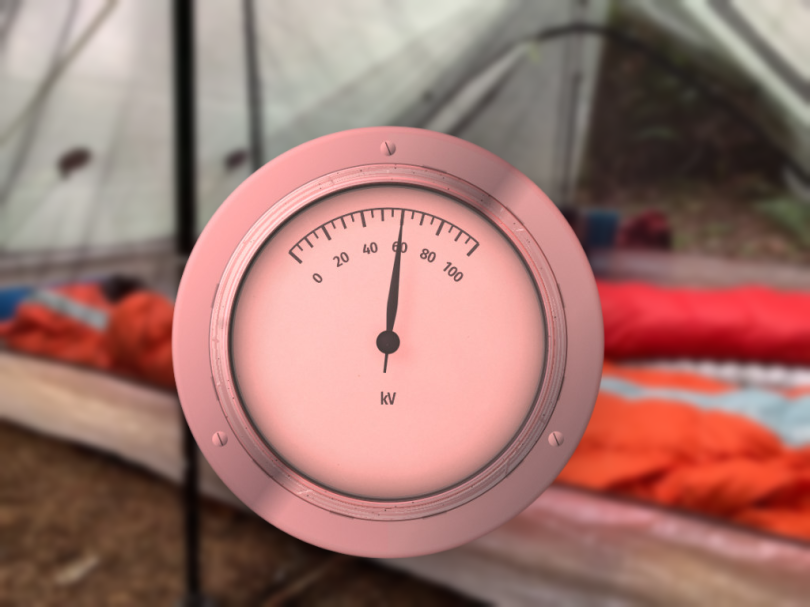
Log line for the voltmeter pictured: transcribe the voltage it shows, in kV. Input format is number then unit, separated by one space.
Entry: 60 kV
